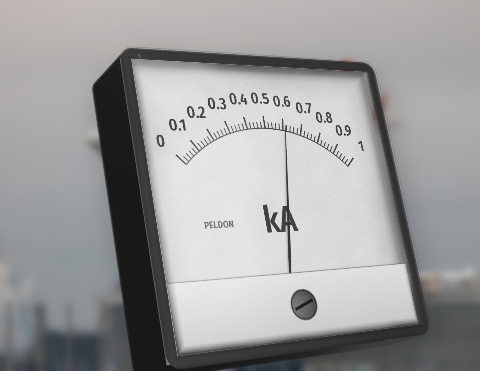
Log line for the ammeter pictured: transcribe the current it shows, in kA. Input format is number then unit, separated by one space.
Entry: 0.6 kA
